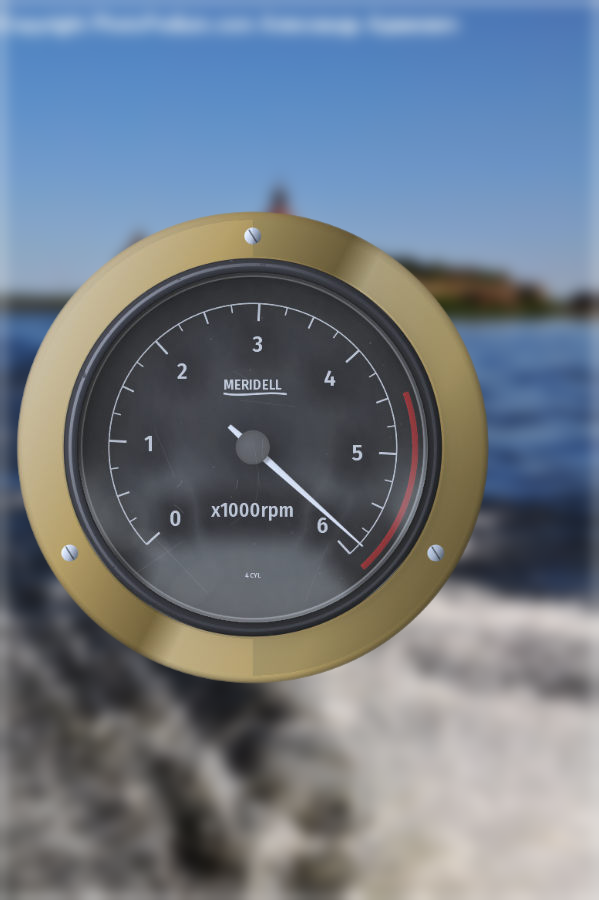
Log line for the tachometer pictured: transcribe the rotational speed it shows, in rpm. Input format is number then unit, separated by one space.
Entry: 5875 rpm
